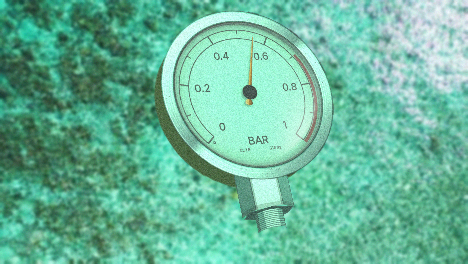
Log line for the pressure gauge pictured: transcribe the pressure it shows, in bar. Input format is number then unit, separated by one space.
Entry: 0.55 bar
